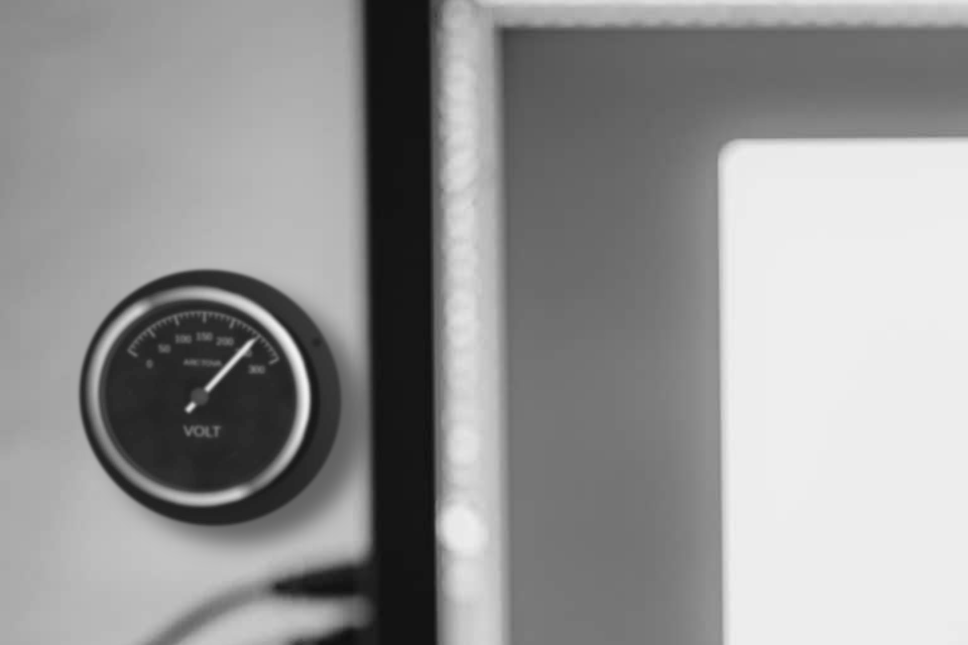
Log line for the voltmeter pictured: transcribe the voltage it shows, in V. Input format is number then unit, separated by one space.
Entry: 250 V
